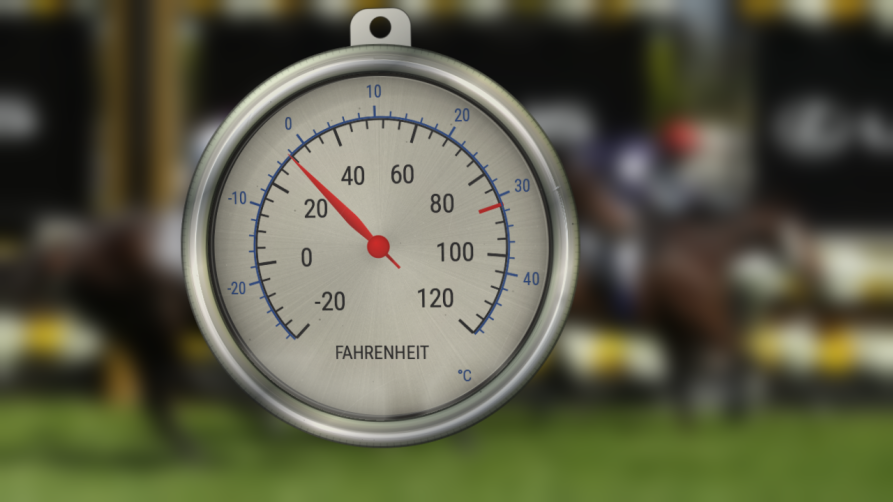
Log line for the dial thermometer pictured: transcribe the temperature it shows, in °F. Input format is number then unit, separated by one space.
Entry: 28 °F
